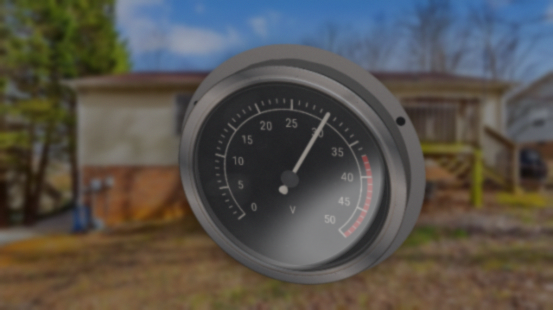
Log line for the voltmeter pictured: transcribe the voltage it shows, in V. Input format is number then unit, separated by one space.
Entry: 30 V
